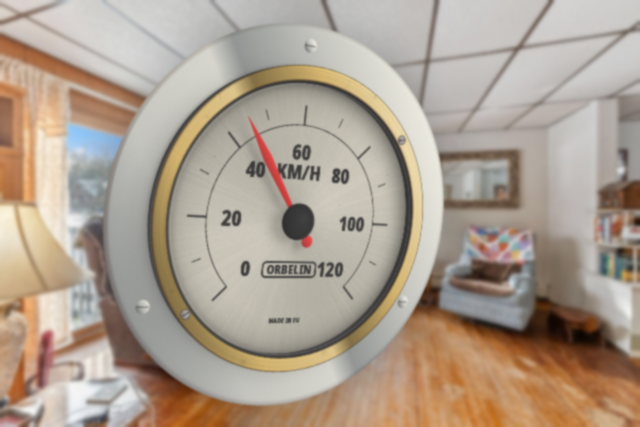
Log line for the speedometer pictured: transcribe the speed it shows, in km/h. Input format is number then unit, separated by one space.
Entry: 45 km/h
